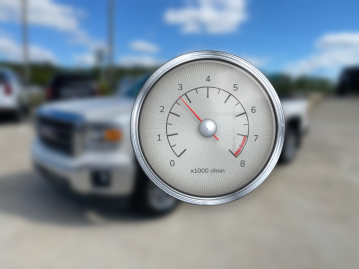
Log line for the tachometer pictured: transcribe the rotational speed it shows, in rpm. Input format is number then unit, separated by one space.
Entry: 2750 rpm
